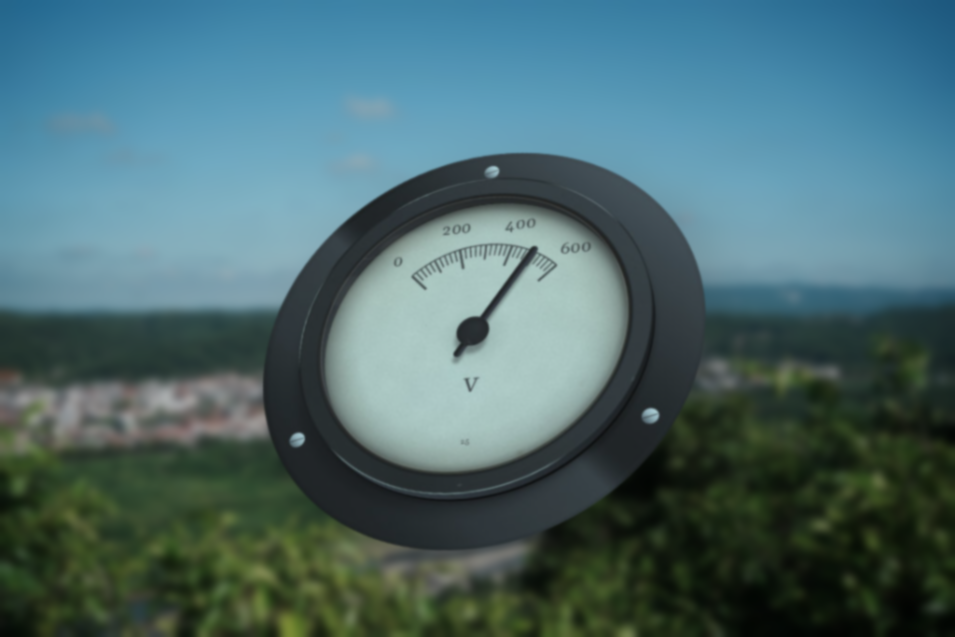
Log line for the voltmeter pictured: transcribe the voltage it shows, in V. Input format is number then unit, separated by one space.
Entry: 500 V
